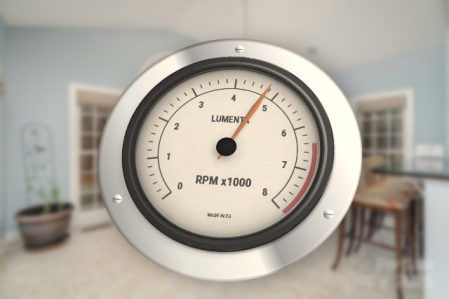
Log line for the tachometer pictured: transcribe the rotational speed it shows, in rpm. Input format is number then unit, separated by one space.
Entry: 4800 rpm
